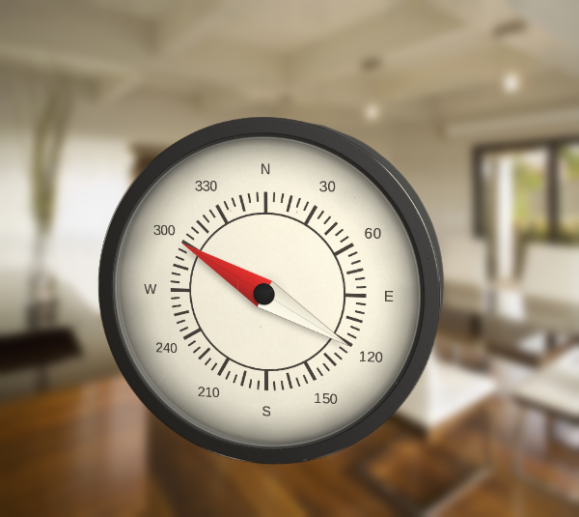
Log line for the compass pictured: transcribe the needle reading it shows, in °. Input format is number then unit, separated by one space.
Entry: 300 °
